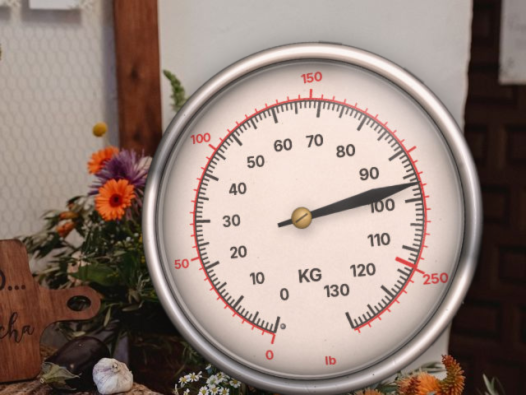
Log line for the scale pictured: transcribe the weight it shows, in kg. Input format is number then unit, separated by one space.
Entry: 97 kg
